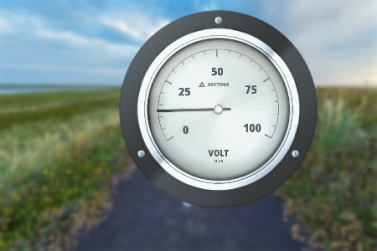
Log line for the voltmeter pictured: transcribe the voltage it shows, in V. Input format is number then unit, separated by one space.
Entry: 12.5 V
